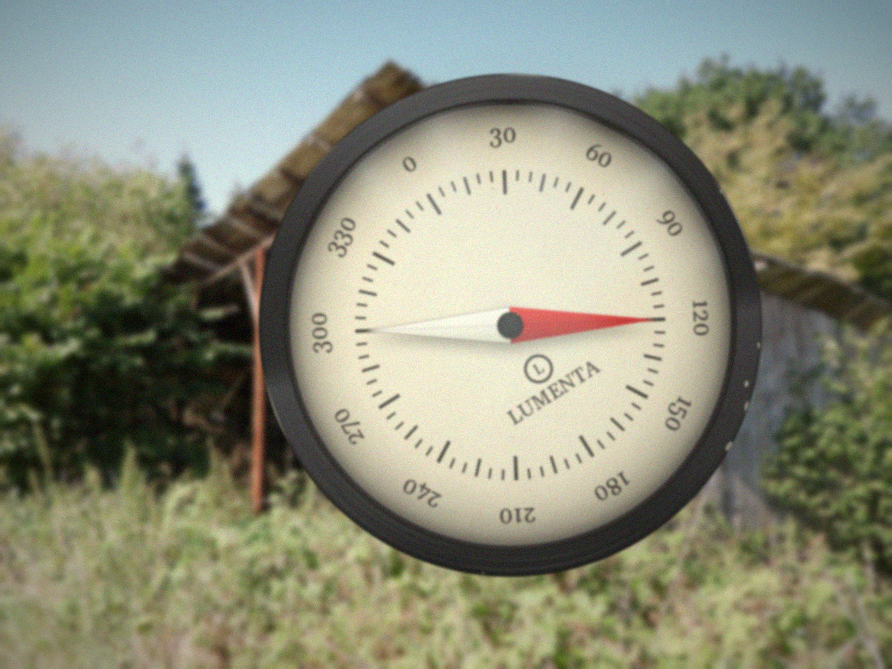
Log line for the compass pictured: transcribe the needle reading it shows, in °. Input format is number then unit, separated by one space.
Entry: 120 °
